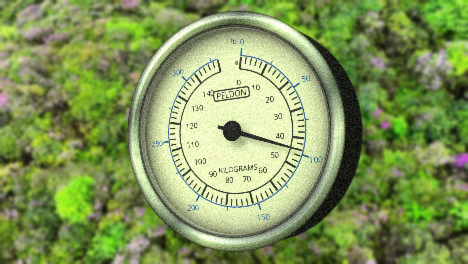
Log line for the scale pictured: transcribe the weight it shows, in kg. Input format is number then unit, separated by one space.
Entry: 44 kg
